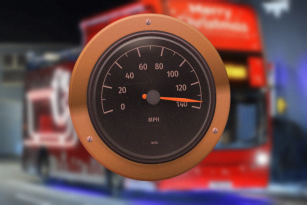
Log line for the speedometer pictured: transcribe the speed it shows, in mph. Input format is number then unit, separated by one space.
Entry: 135 mph
